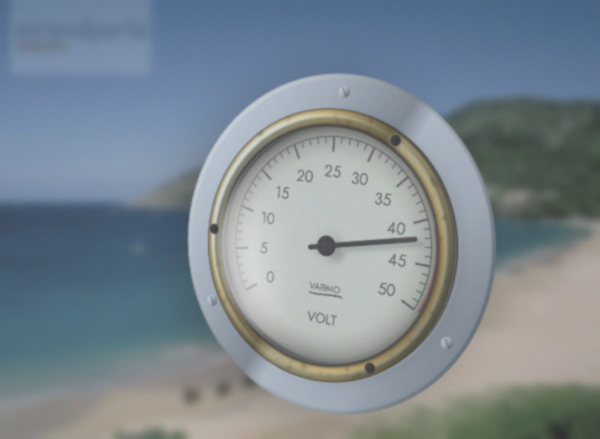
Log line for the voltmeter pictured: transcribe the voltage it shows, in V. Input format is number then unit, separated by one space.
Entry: 42 V
